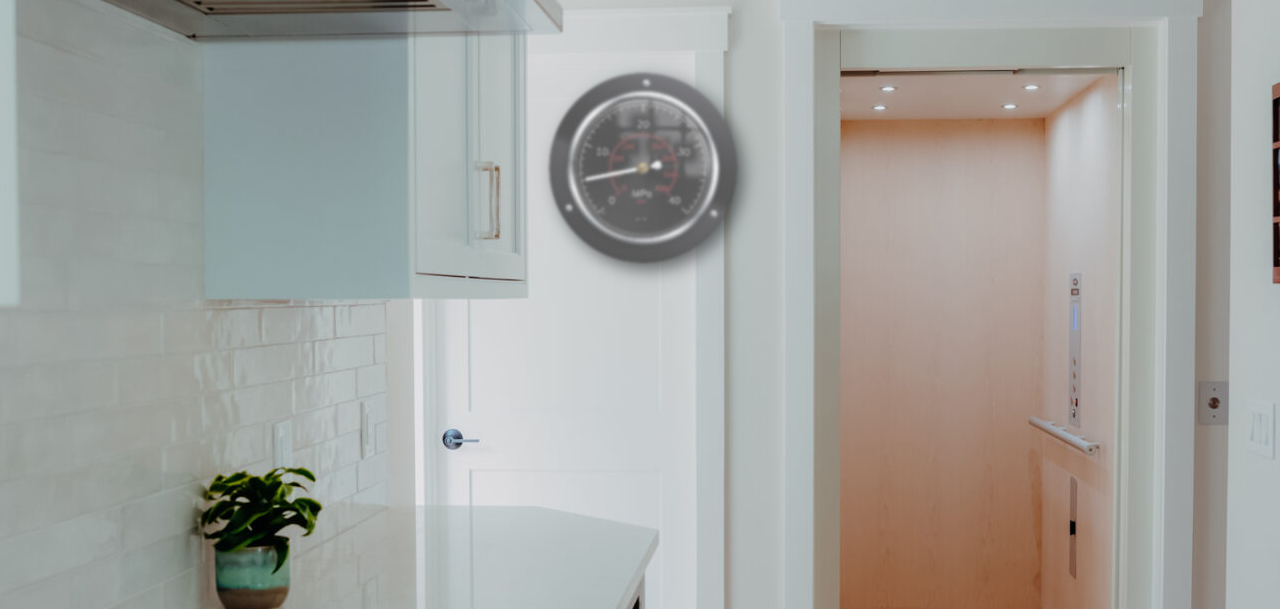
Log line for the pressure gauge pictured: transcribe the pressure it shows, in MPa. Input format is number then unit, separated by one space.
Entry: 5 MPa
